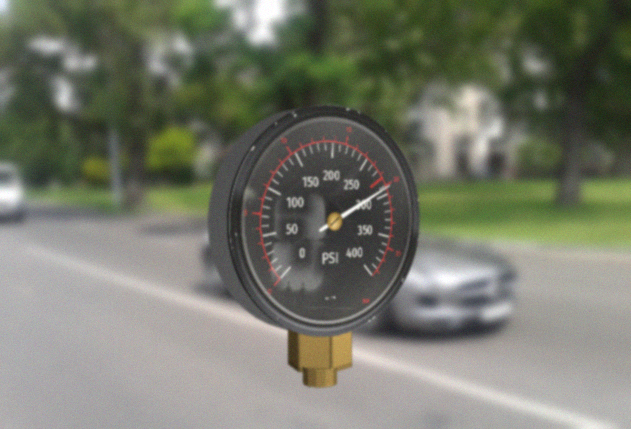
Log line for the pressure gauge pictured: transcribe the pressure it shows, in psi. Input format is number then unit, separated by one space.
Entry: 290 psi
